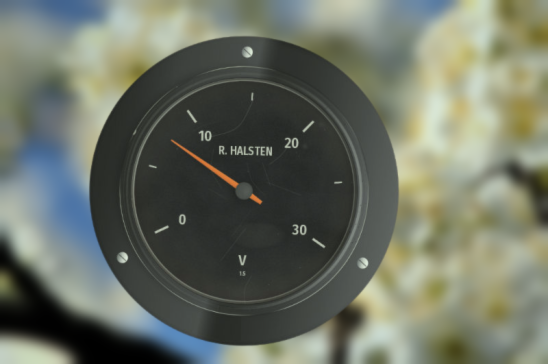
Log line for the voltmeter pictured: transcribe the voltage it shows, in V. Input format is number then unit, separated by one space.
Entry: 7.5 V
